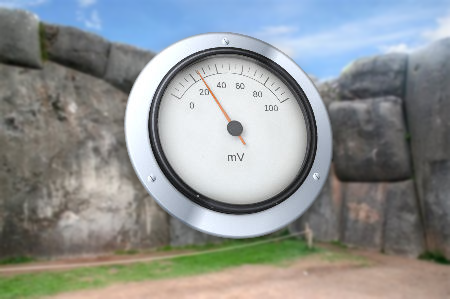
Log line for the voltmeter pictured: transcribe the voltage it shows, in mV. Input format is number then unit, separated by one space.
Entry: 25 mV
